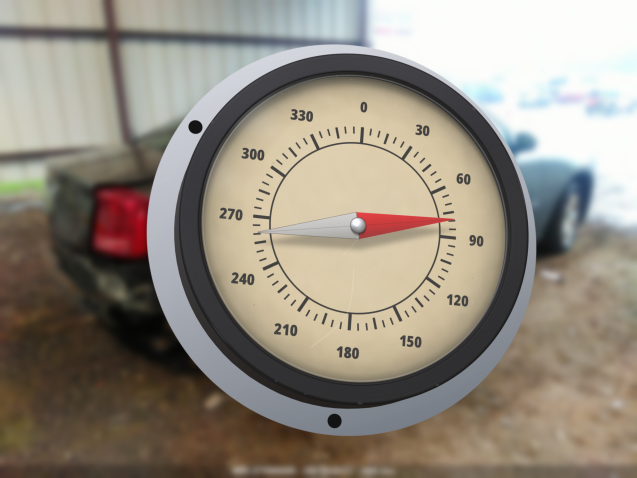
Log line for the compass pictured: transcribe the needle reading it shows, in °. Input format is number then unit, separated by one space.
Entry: 80 °
